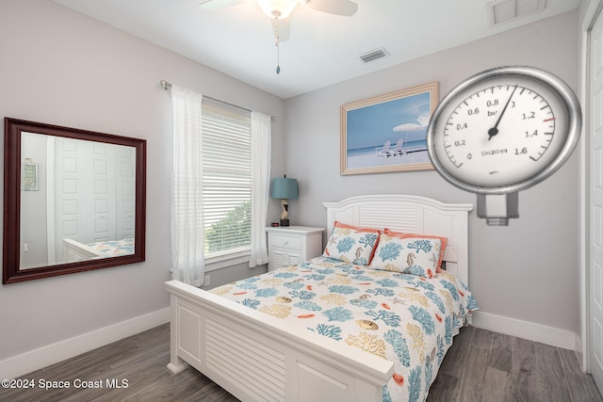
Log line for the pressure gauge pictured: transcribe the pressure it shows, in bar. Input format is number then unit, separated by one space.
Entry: 0.95 bar
